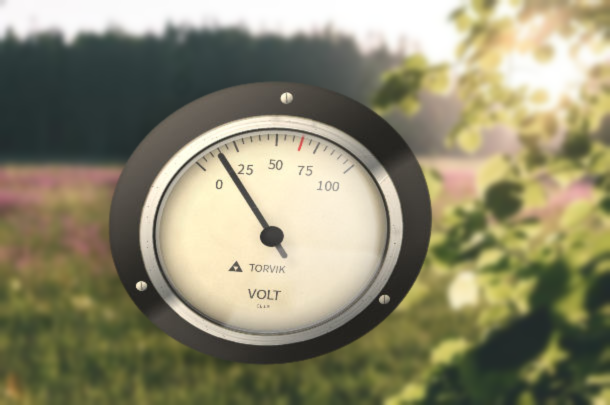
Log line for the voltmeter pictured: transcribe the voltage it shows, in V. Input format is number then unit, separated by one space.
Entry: 15 V
